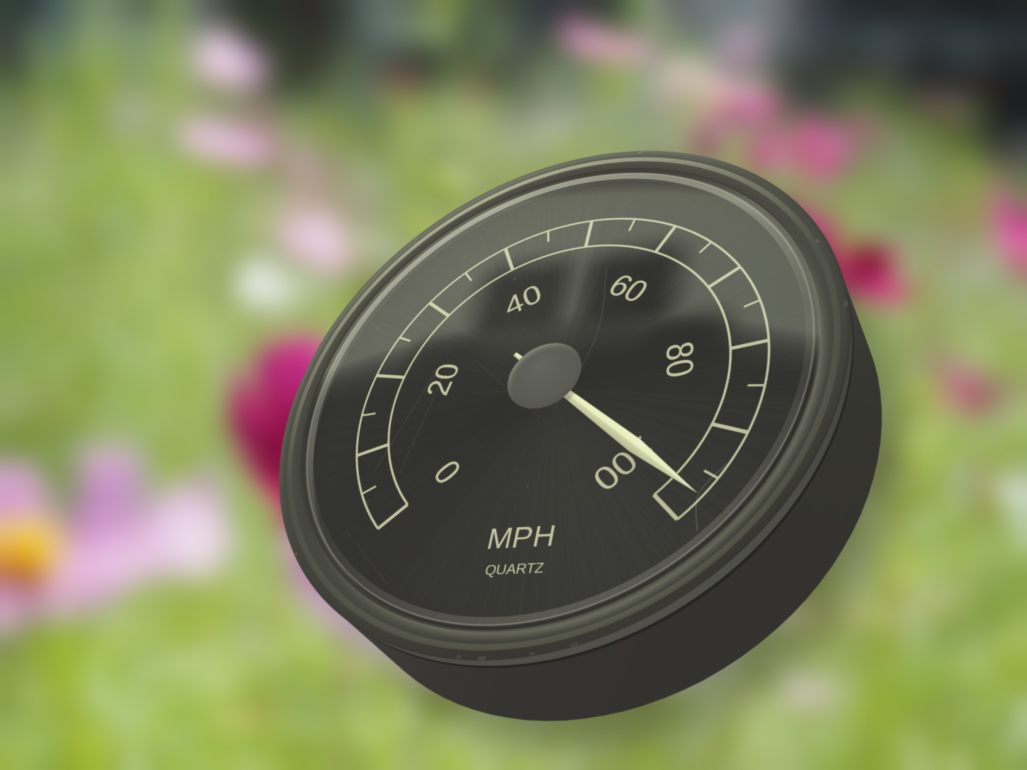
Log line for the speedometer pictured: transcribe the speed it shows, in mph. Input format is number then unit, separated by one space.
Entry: 97.5 mph
